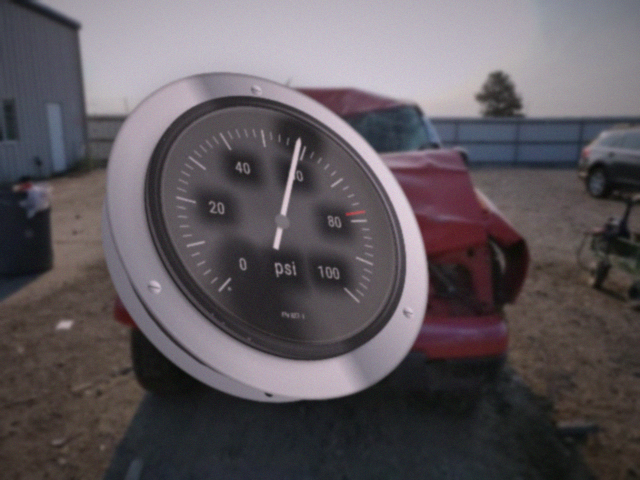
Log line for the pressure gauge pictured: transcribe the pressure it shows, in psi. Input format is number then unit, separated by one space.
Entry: 58 psi
